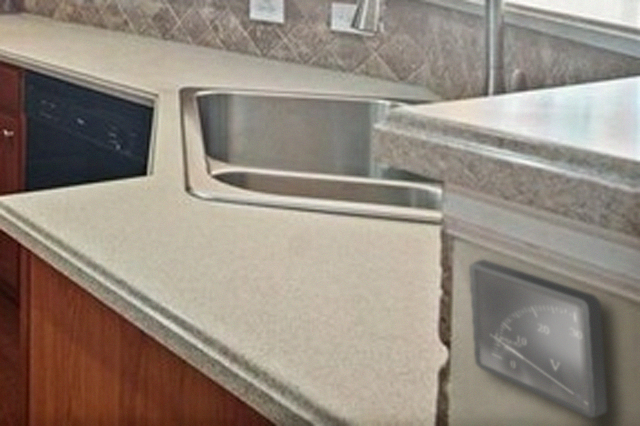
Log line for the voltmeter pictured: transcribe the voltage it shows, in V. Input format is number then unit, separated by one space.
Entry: 5 V
